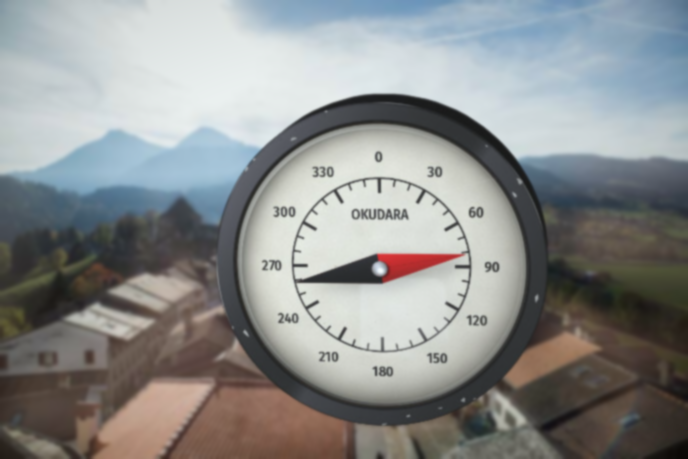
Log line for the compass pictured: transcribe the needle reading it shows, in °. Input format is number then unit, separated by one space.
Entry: 80 °
